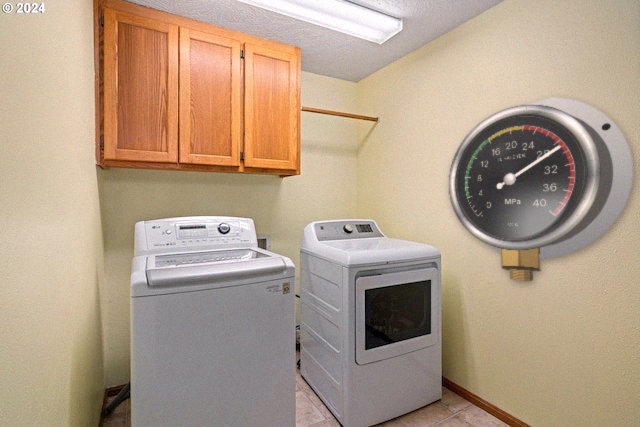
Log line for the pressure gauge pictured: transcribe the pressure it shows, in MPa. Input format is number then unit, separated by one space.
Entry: 29 MPa
